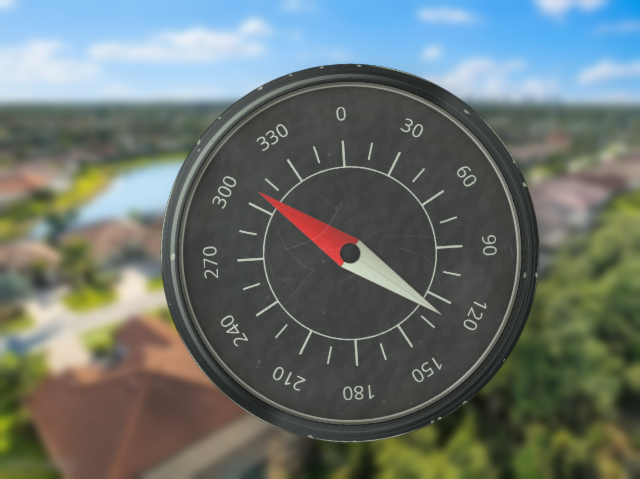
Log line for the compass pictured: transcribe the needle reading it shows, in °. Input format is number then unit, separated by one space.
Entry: 307.5 °
